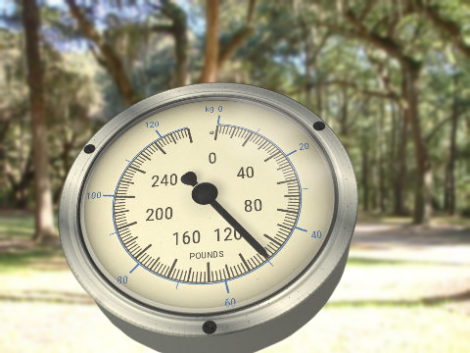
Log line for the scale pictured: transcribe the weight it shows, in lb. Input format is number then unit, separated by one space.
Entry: 110 lb
